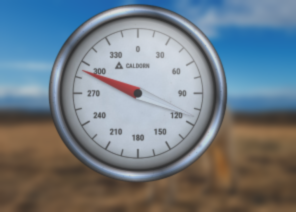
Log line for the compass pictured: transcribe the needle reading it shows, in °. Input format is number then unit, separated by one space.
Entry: 292.5 °
